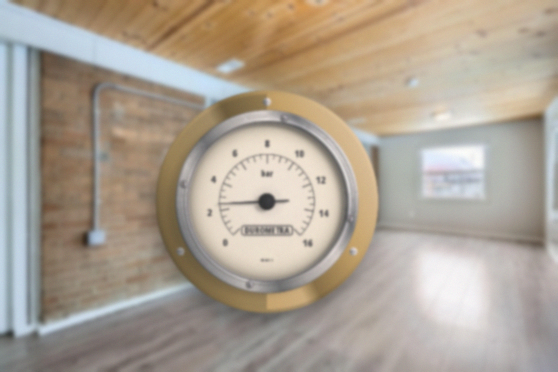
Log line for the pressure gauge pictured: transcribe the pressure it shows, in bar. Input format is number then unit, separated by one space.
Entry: 2.5 bar
